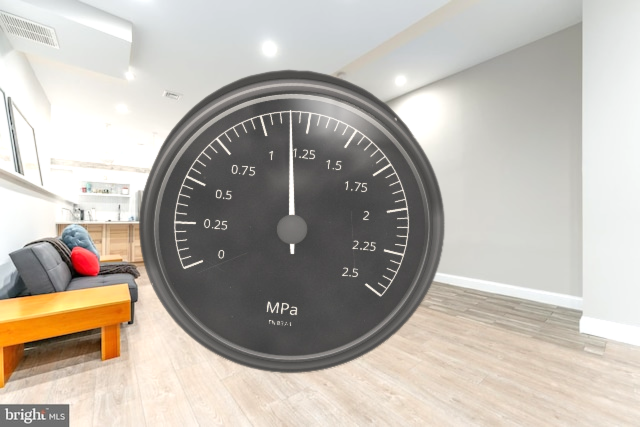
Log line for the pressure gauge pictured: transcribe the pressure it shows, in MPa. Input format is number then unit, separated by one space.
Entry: 1.15 MPa
